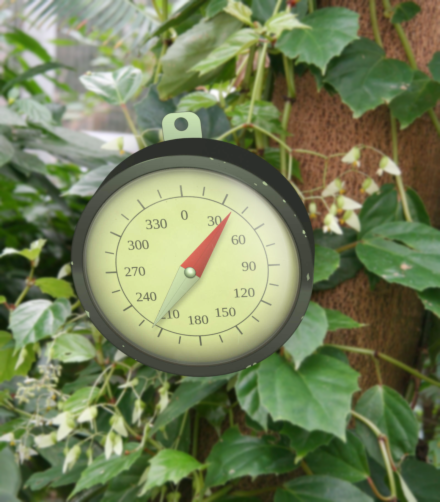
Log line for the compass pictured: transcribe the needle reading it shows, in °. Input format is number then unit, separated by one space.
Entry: 37.5 °
